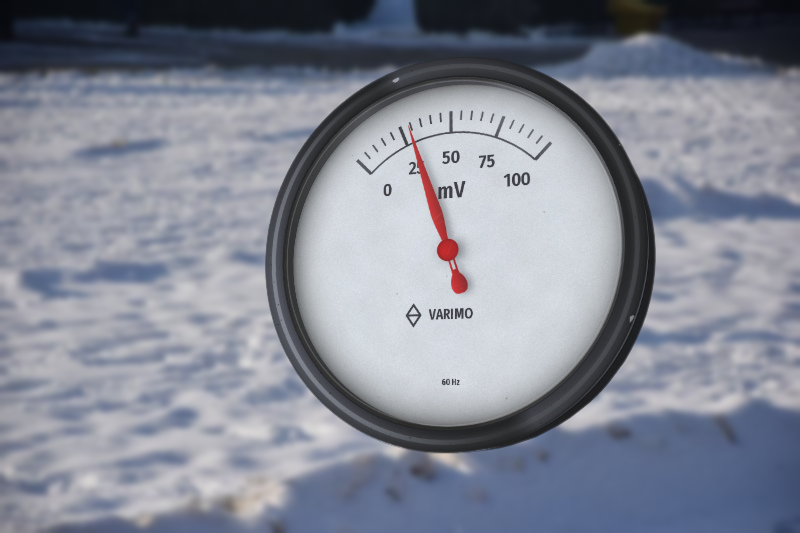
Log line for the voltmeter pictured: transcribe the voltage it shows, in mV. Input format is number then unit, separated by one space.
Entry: 30 mV
